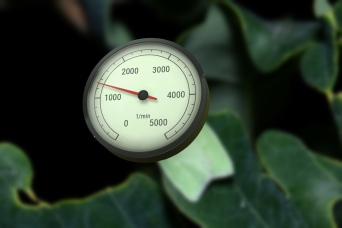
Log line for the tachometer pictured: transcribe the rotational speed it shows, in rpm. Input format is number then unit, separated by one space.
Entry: 1300 rpm
